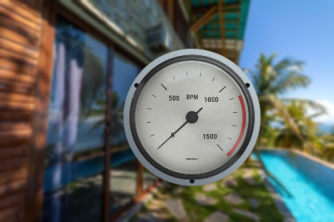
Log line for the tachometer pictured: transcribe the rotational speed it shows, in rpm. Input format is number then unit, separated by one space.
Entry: 0 rpm
